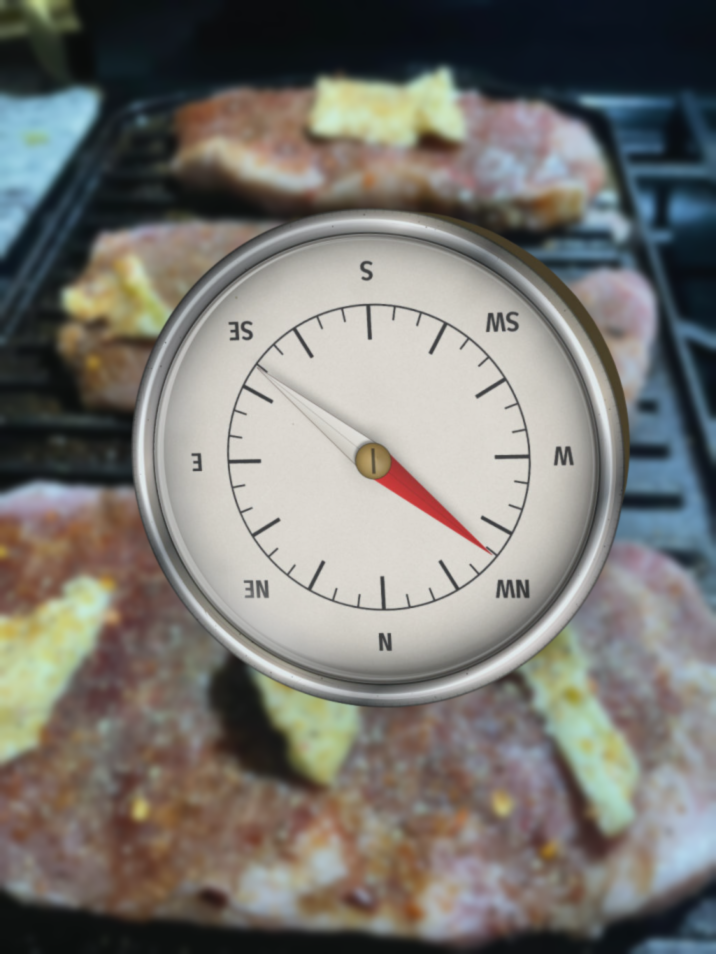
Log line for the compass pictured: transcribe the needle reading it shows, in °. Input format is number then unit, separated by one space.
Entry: 310 °
